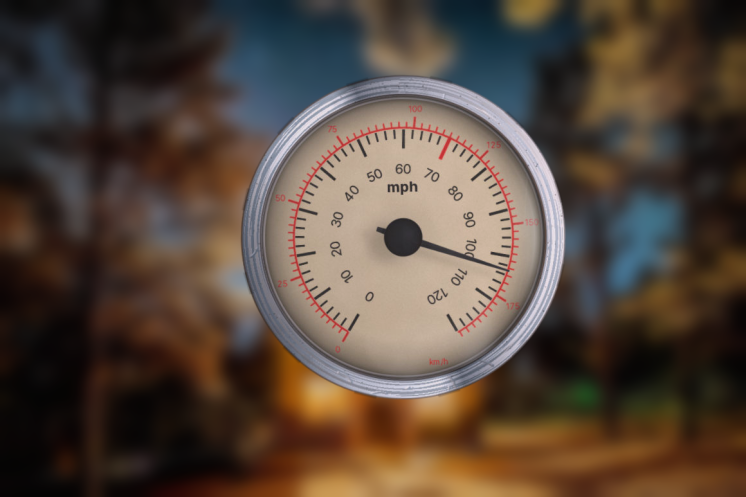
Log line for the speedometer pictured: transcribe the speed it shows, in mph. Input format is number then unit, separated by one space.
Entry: 103 mph
